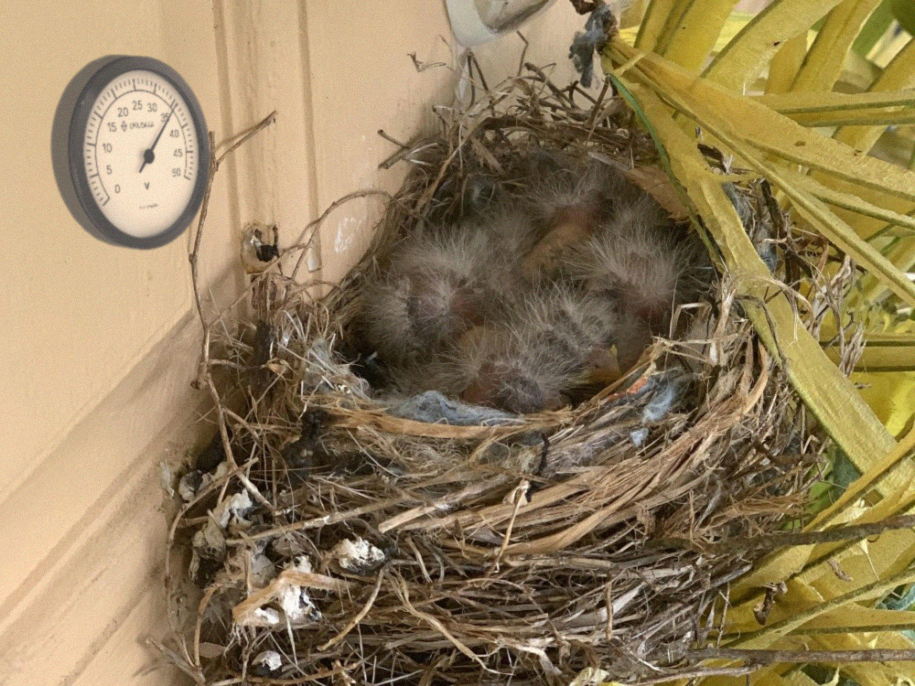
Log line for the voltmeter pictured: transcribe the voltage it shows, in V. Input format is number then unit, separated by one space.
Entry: 35 V
